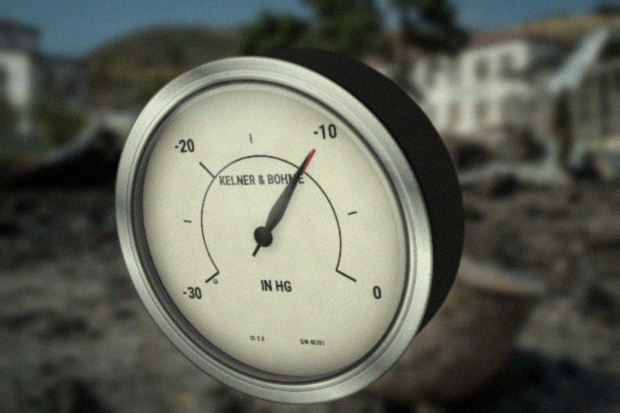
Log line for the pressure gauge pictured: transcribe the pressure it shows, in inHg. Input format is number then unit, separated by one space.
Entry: -10 inHg
